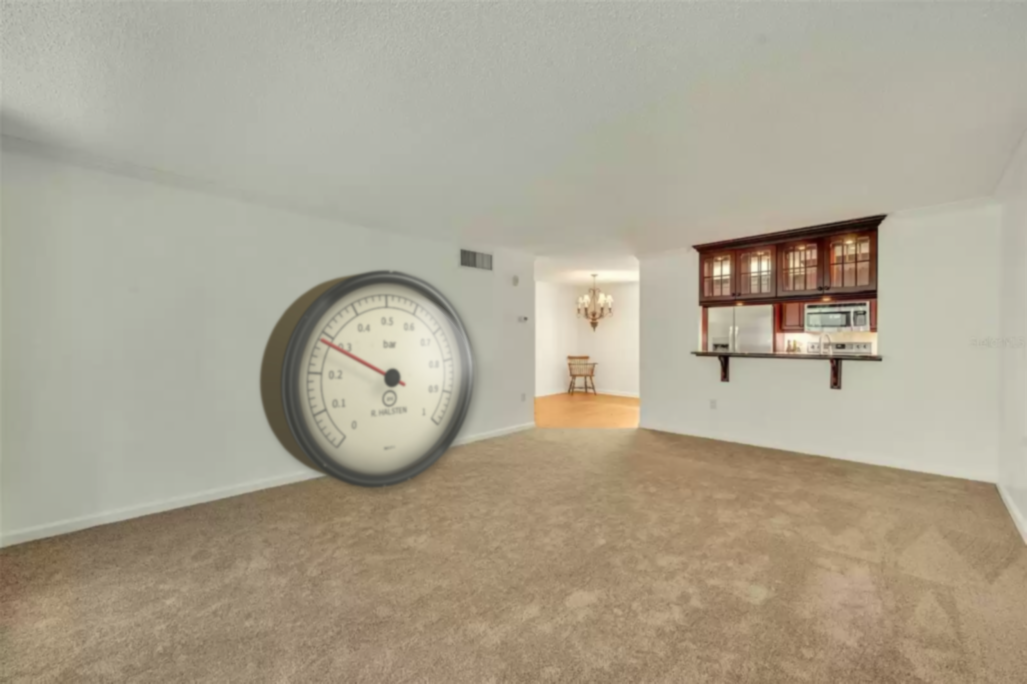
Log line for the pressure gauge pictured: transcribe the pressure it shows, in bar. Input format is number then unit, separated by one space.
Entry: 0.28 bar
